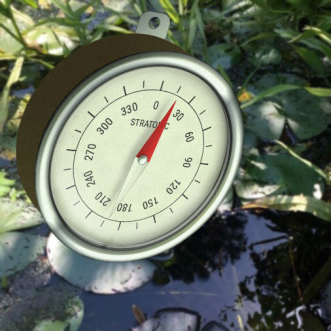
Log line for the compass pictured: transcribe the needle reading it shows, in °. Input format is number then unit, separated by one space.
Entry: 15 °
